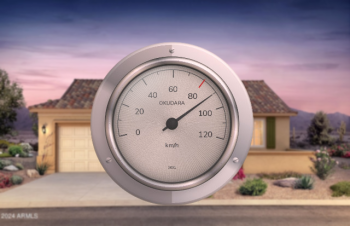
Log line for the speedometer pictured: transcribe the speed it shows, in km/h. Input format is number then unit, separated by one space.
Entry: 90 km/h
